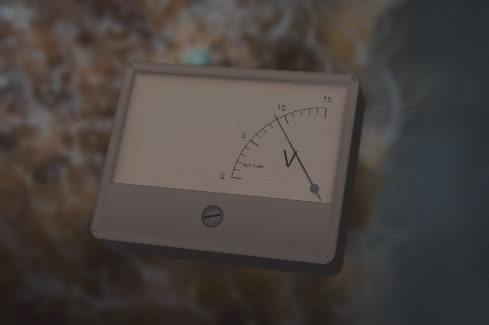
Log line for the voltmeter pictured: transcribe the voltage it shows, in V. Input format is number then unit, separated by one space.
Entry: 9 V
